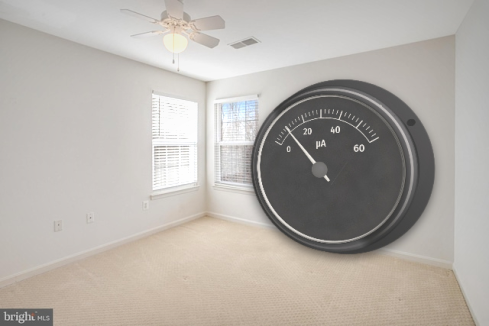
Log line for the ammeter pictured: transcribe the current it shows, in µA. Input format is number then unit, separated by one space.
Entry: 10 µA
